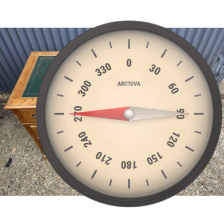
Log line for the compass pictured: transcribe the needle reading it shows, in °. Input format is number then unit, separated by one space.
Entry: 270 °
